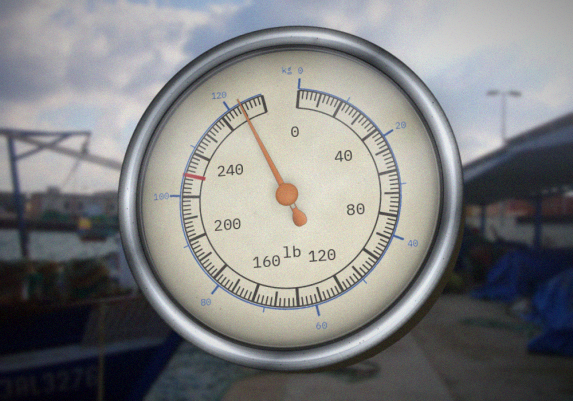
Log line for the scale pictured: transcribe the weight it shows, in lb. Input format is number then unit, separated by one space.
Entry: 270 lb
